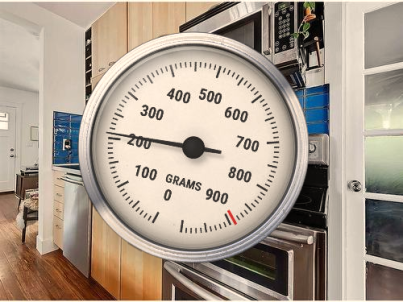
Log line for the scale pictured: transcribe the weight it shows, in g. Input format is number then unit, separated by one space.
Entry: 210 g
